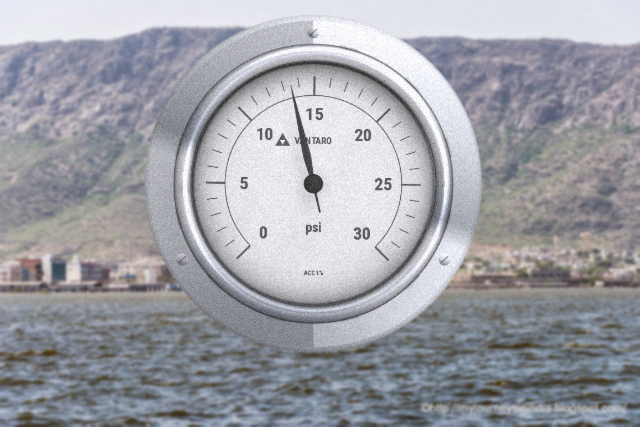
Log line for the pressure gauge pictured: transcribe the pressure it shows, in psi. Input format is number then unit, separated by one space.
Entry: 13.5 psi
